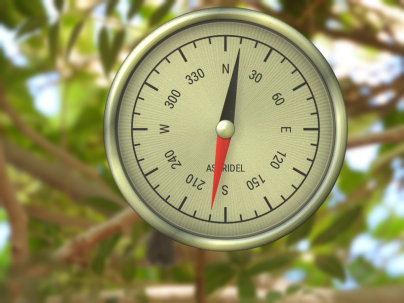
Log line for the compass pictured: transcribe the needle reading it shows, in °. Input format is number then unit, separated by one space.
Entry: 190 °
